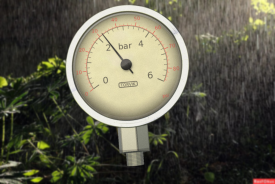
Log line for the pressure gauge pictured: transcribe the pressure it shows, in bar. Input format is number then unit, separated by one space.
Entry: 2.2 bar
